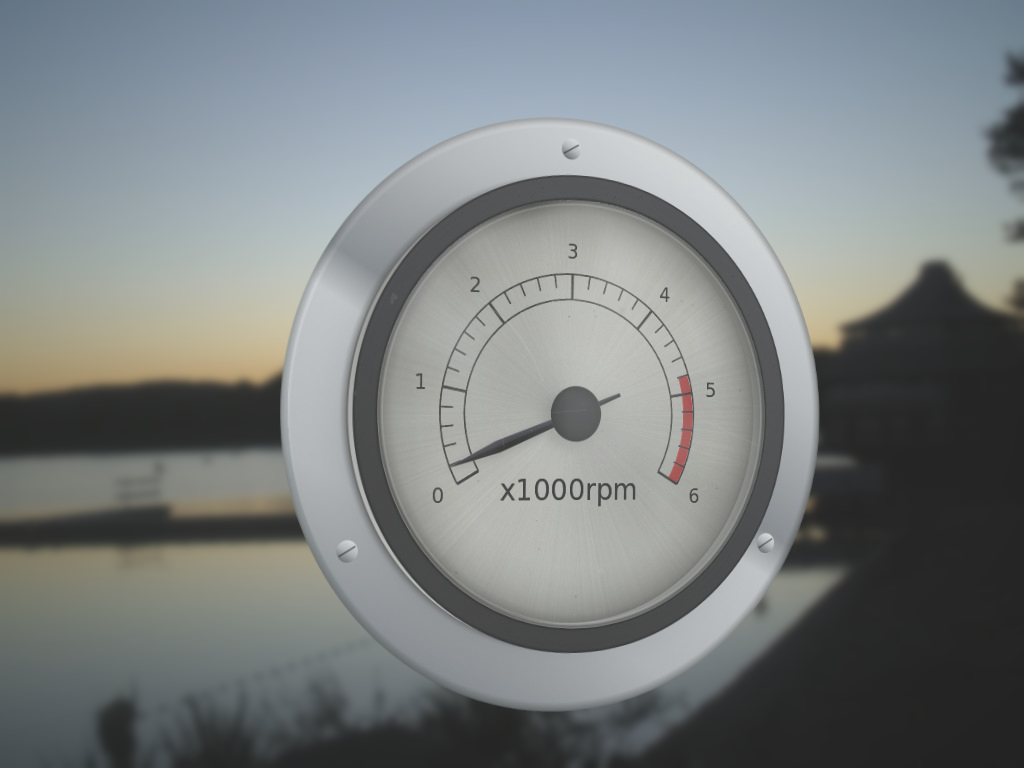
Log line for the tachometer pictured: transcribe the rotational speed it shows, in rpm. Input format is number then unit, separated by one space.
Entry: 200 rpm
